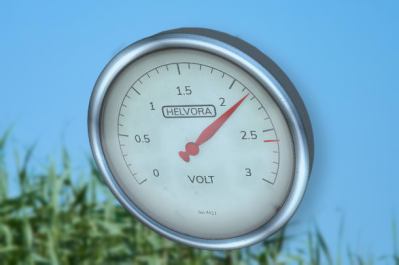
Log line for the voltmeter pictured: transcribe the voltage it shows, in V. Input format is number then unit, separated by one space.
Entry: 2.15 V
